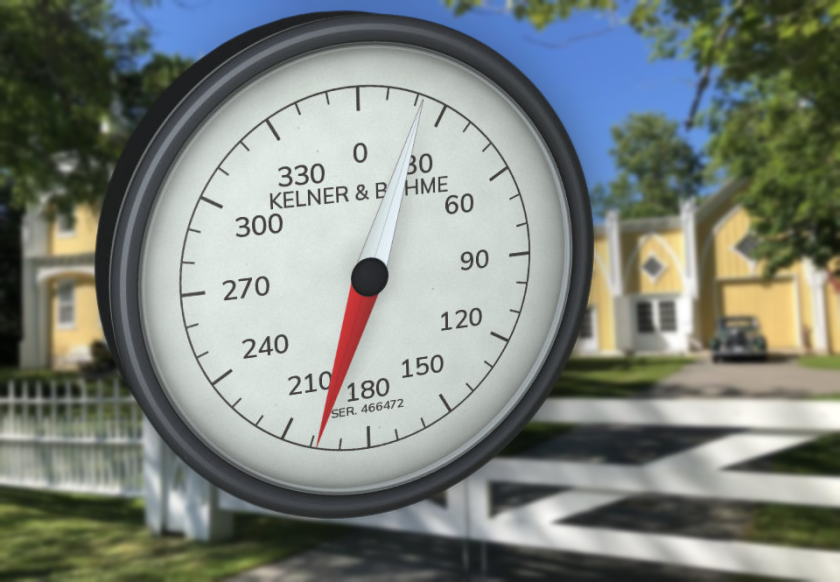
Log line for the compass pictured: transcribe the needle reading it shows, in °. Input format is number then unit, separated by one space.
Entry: 200 °
